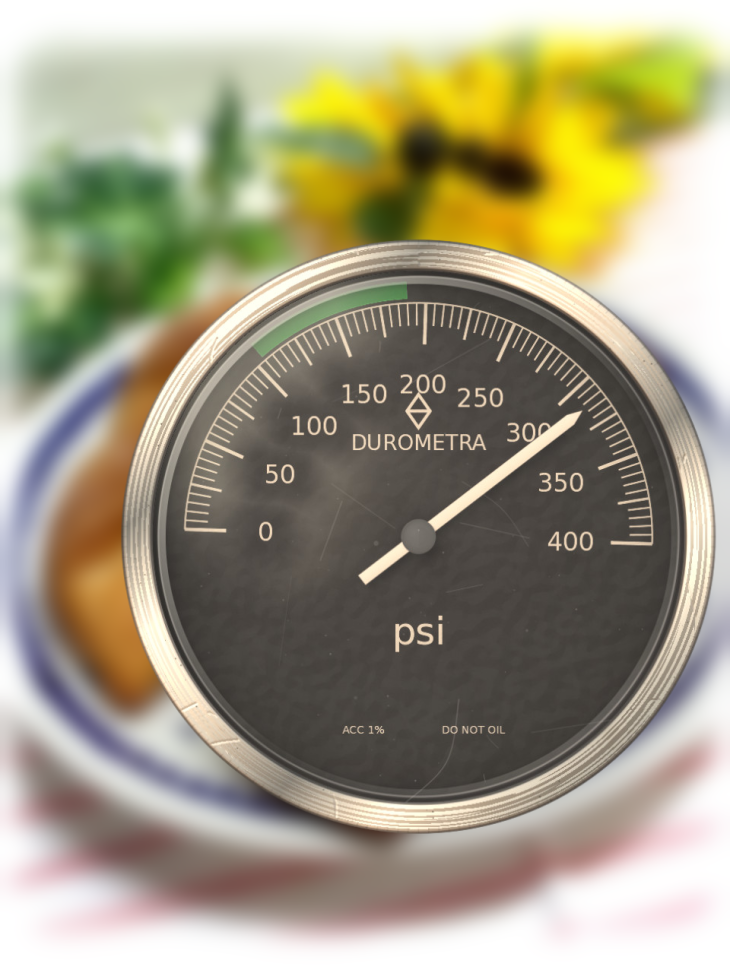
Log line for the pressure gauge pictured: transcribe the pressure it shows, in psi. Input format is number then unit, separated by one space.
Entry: 312.5 psi
